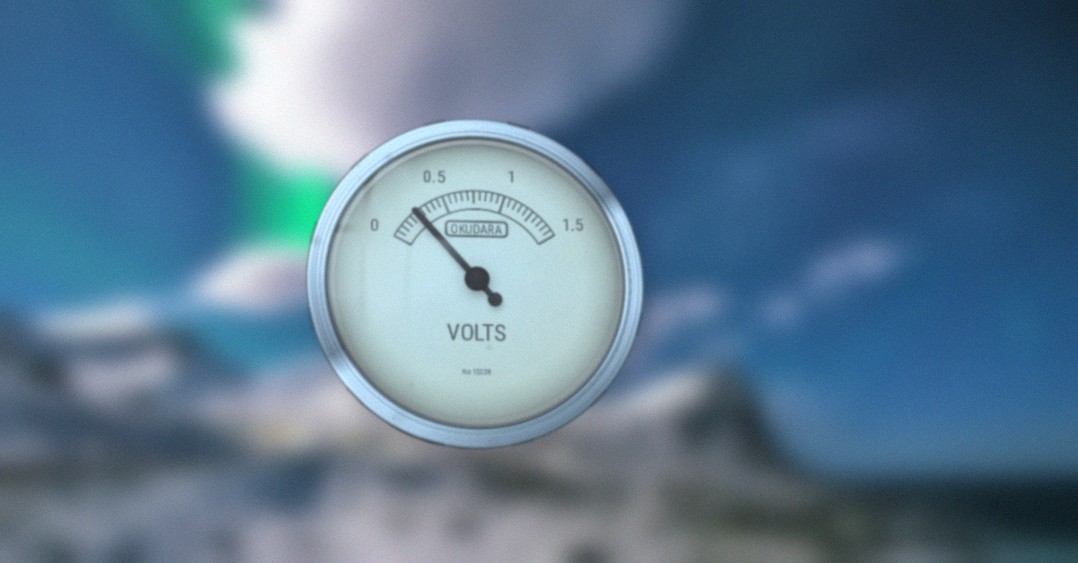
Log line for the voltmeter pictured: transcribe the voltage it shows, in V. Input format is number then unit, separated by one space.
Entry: 0.25 V
